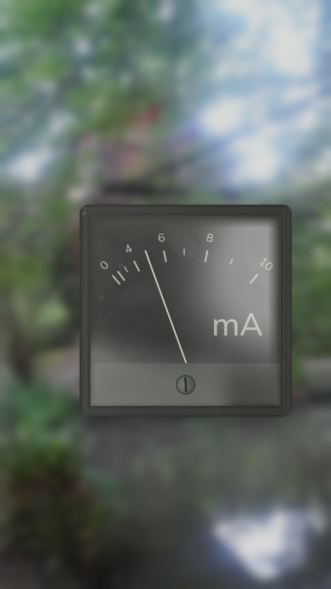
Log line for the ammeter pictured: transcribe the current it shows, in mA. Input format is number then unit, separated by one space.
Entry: 5 mA
